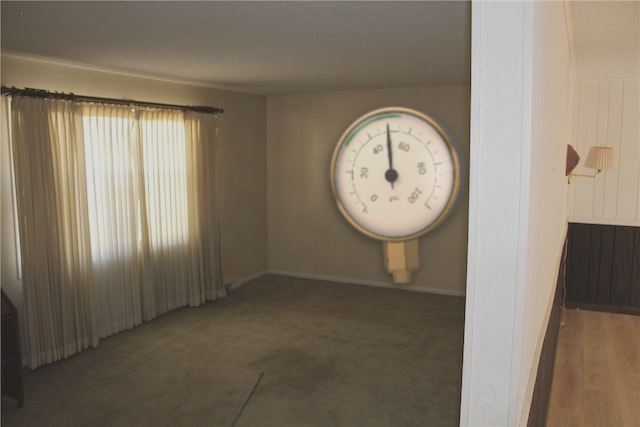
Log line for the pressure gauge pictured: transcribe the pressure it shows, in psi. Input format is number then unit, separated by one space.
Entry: 50 psi
